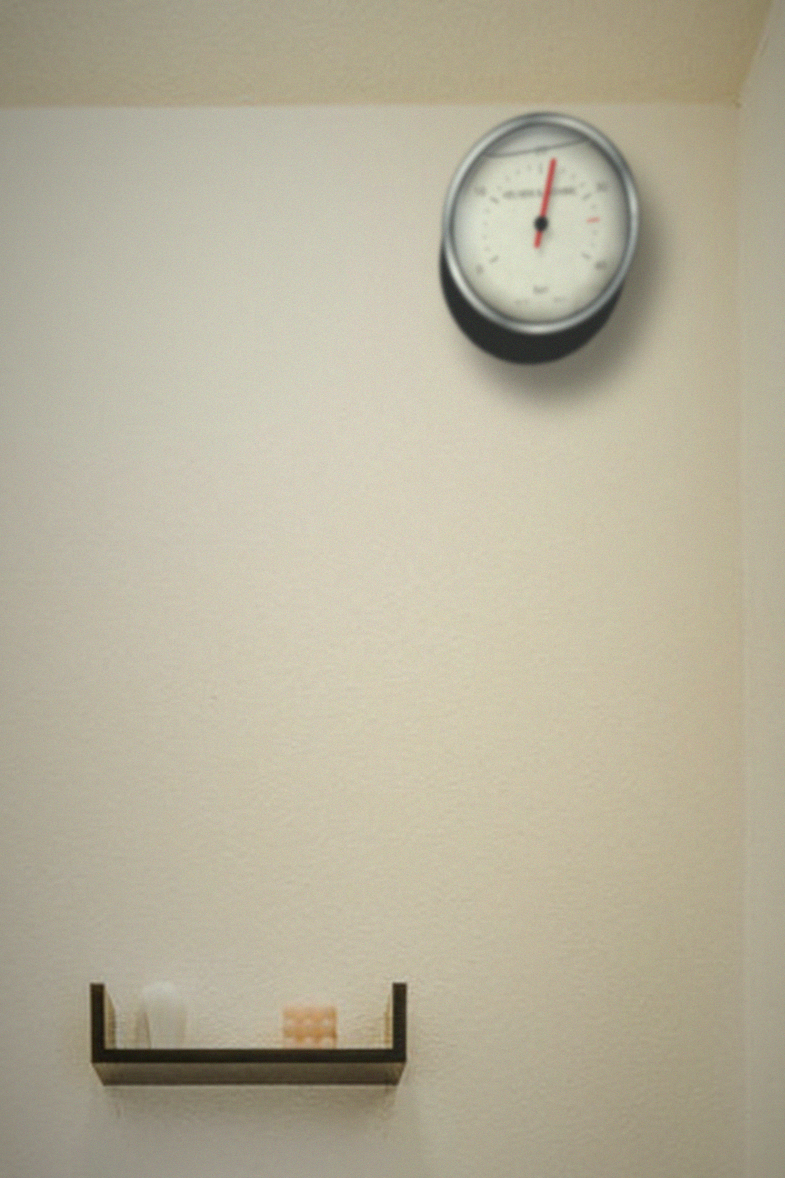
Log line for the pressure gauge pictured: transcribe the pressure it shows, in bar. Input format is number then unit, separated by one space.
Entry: 22 bar
